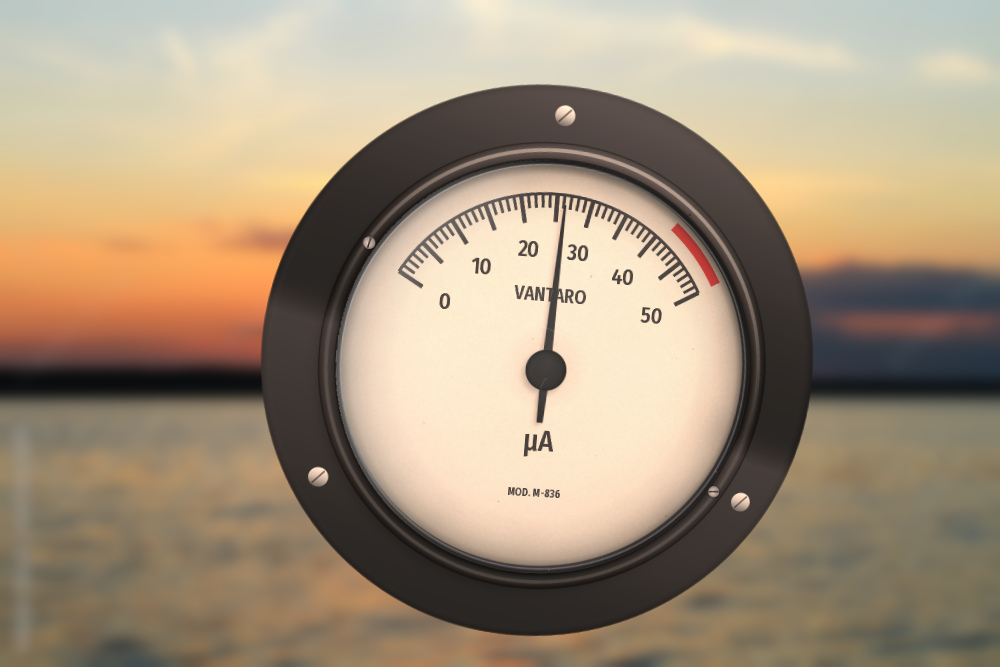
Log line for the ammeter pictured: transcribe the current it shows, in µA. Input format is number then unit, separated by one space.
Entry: 26 µA
